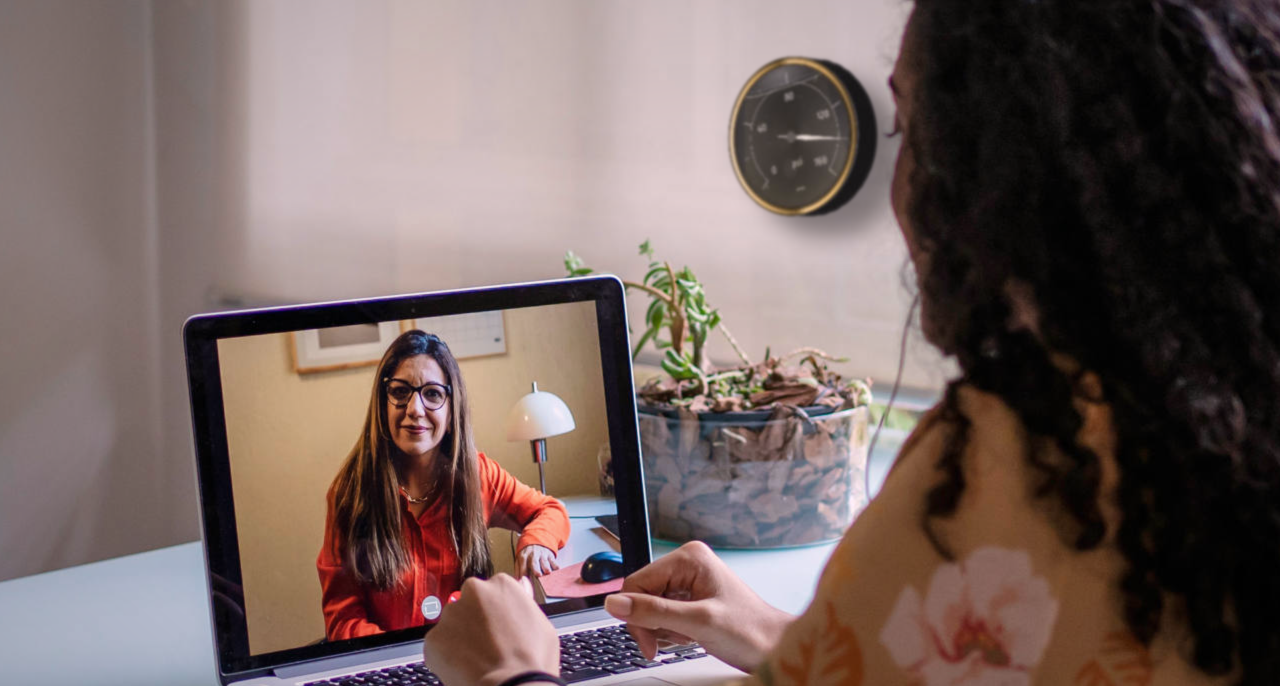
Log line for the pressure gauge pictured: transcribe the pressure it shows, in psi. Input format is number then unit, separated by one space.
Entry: 140 psi
